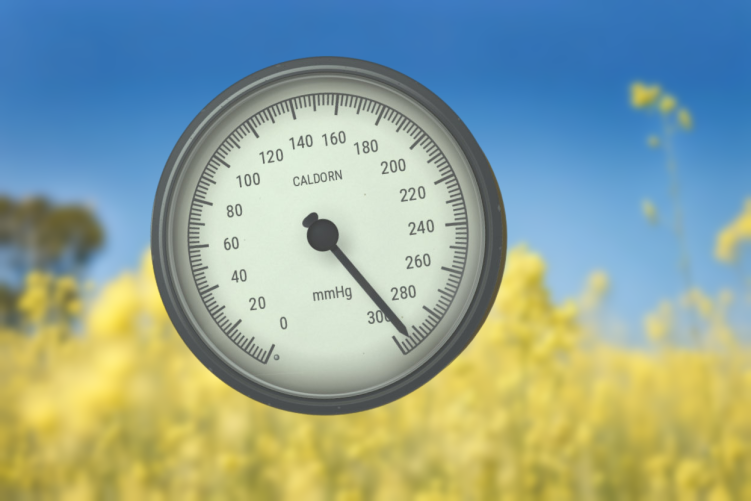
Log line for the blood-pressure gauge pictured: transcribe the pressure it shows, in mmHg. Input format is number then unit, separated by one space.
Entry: 294 mmHg
